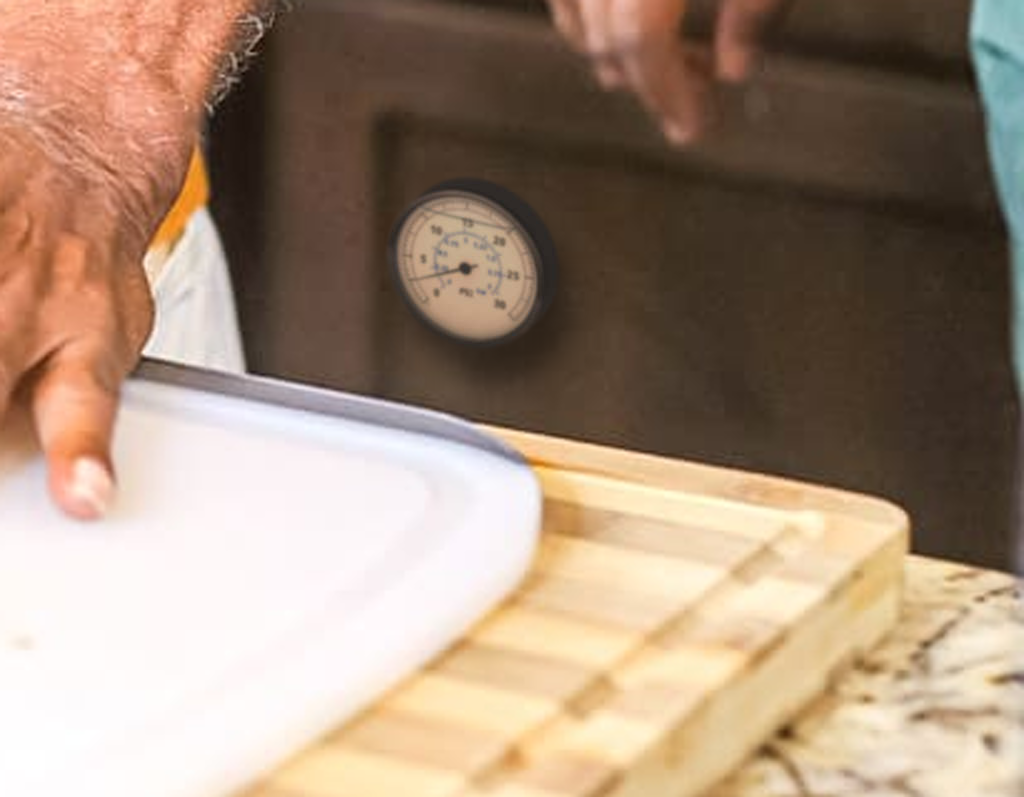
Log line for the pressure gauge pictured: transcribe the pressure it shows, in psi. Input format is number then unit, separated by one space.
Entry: 2.5 psi
